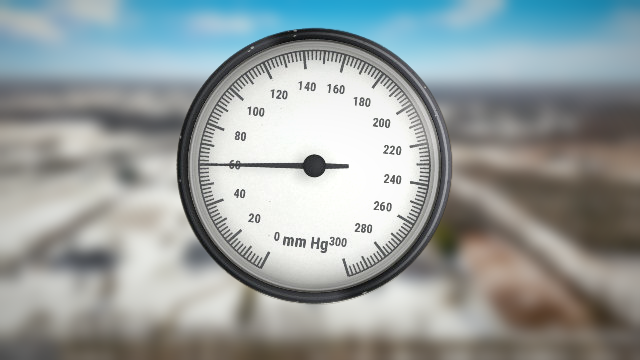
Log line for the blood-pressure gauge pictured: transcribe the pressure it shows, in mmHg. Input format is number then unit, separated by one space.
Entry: 60 mmHg
